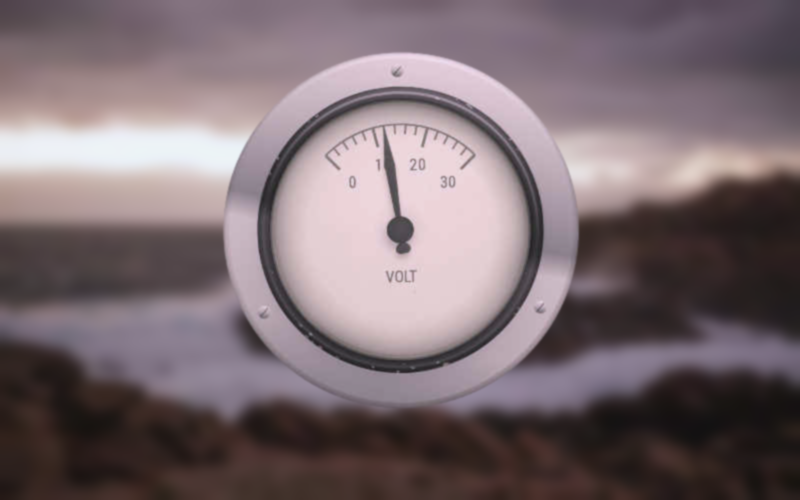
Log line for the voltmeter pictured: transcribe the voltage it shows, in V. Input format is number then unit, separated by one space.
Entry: 12 V
